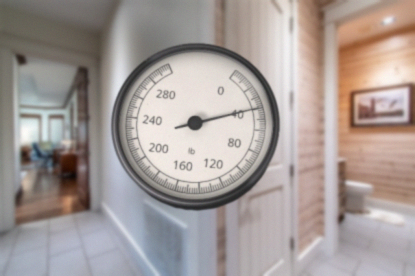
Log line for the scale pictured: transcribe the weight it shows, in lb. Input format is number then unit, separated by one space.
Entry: 40 lb
